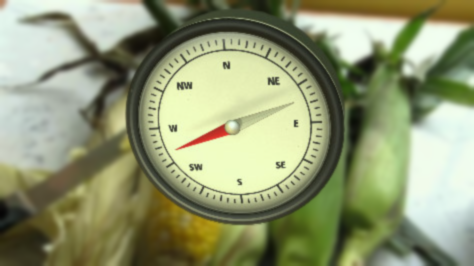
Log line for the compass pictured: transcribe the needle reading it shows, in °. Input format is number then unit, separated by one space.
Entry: 250 °
